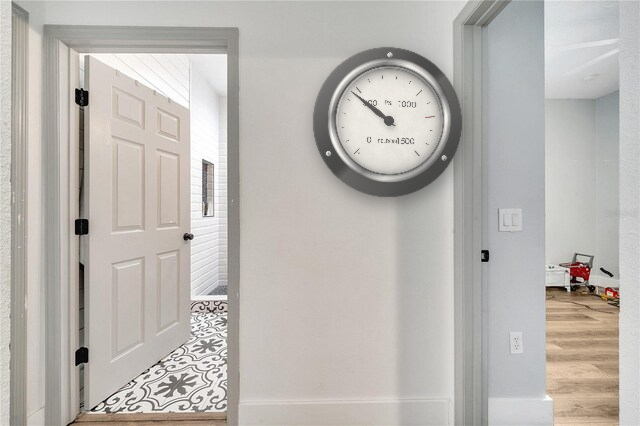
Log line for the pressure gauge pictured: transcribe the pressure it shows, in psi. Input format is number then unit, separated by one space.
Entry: 450 psi
